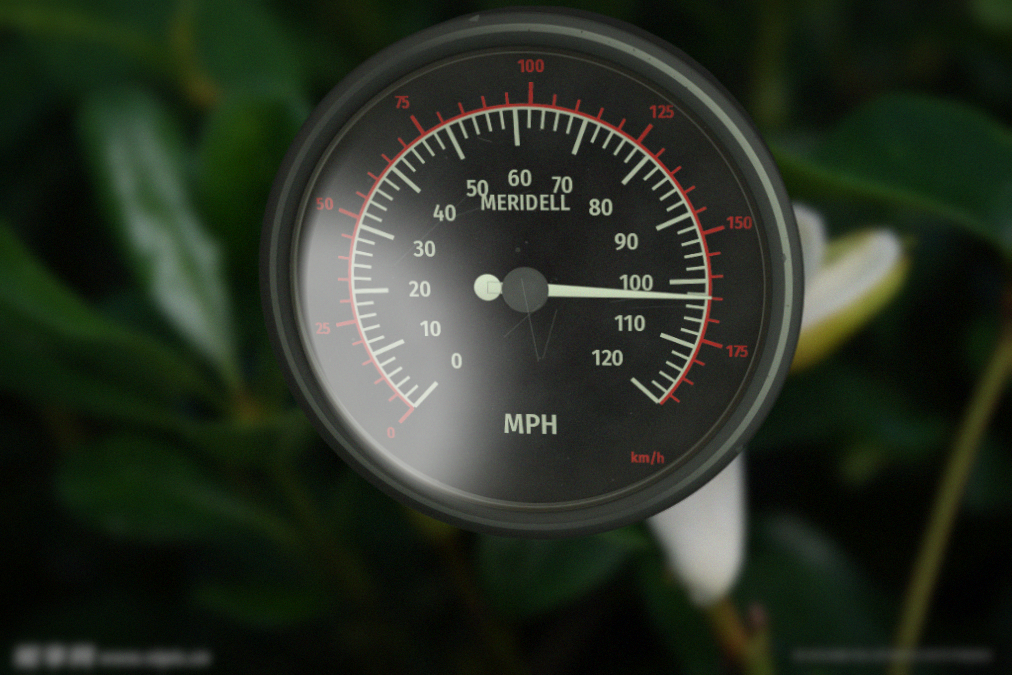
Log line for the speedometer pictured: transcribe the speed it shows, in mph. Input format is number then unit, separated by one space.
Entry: 102 mph
